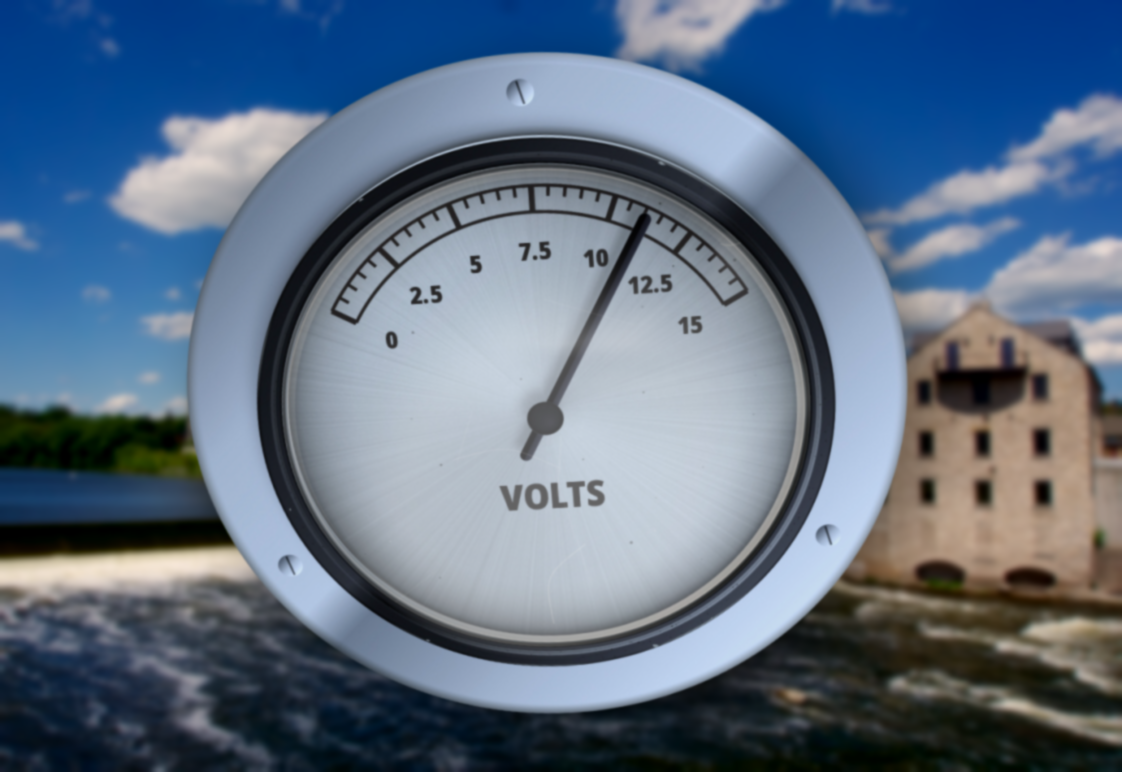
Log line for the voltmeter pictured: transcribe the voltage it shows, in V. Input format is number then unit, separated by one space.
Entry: 11 V
